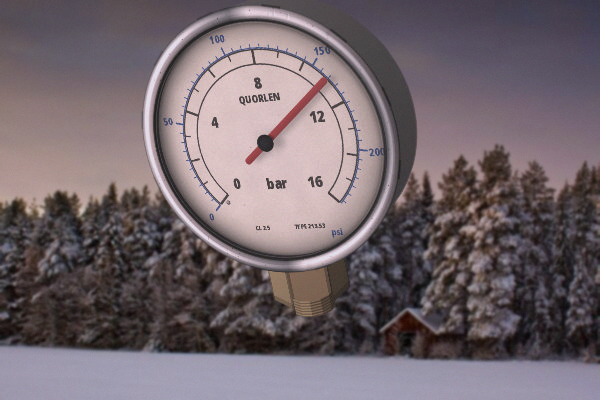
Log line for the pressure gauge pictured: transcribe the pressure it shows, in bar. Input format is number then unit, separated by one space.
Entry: 11 bar
